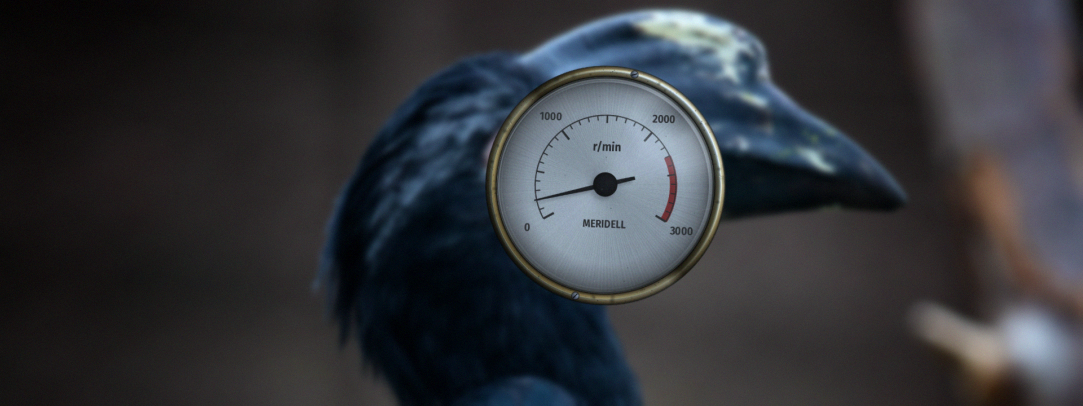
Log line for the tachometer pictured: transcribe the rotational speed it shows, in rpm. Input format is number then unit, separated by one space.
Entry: 200 rpm
